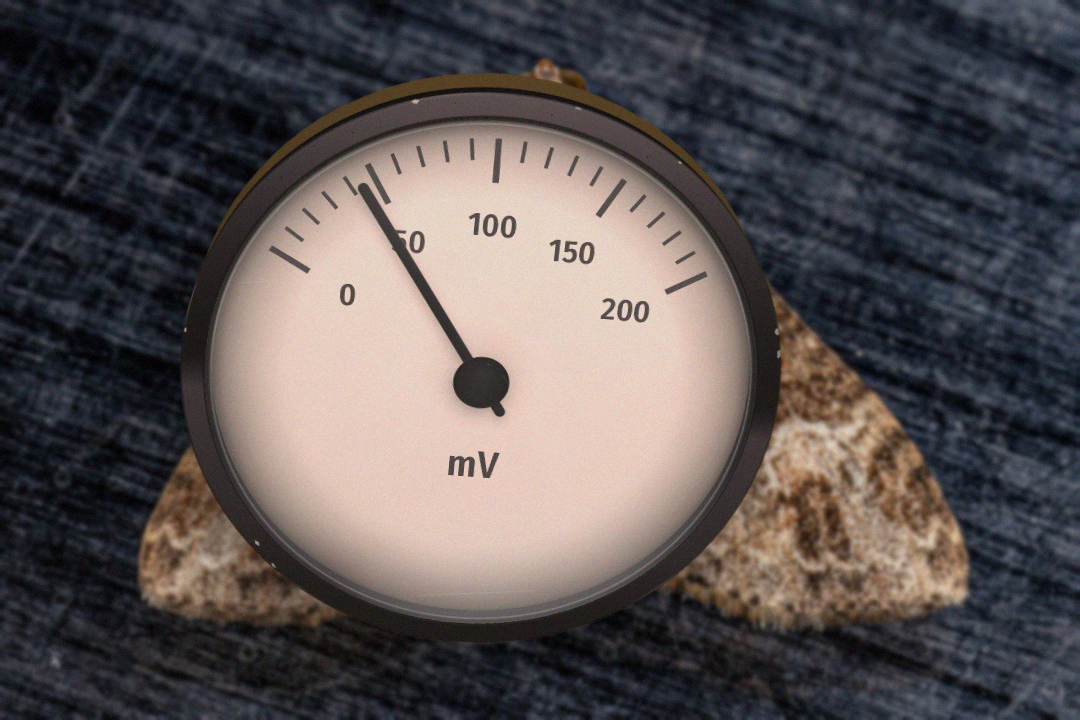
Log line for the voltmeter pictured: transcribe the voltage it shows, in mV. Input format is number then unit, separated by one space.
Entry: 45 mV
